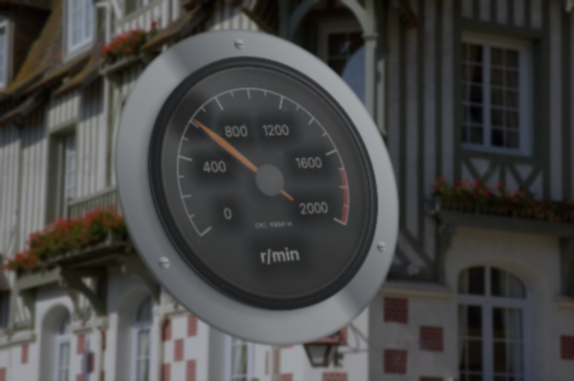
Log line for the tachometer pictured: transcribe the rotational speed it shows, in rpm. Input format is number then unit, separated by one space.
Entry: 600 rpm
